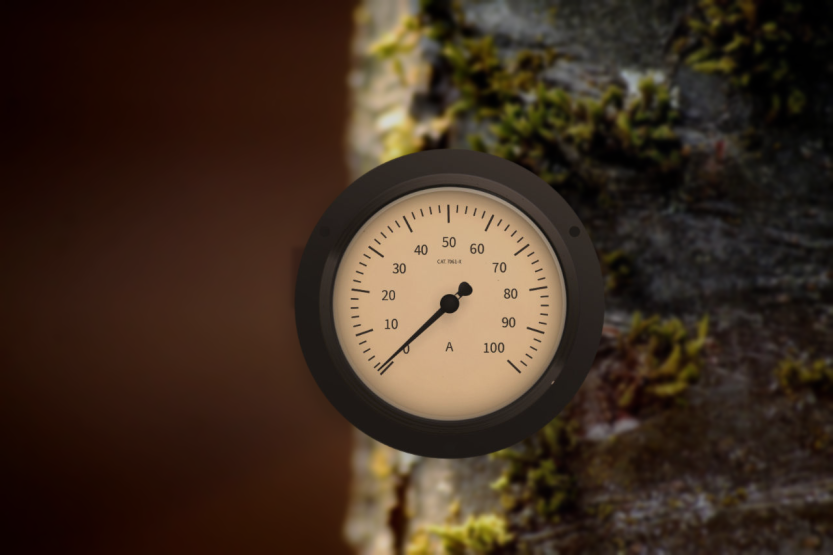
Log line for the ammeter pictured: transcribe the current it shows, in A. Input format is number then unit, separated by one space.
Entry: 1 A
